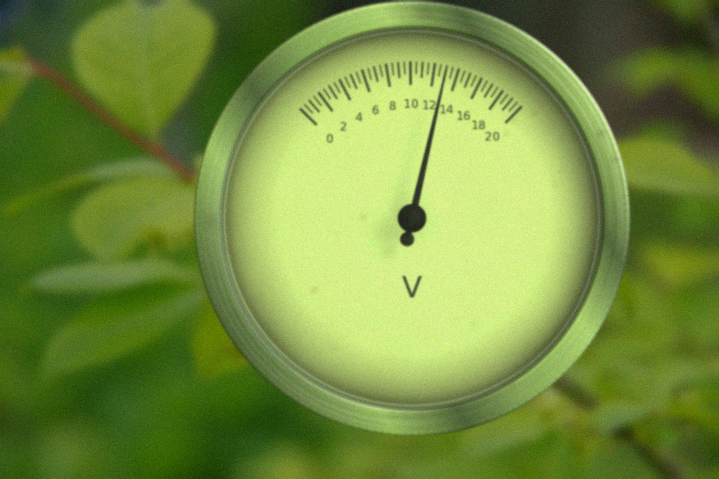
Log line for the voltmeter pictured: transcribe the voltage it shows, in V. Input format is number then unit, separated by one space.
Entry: 13 V
